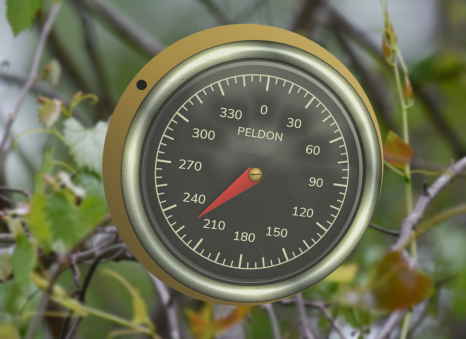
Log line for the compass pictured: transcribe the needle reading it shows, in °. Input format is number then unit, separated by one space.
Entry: 225 °
